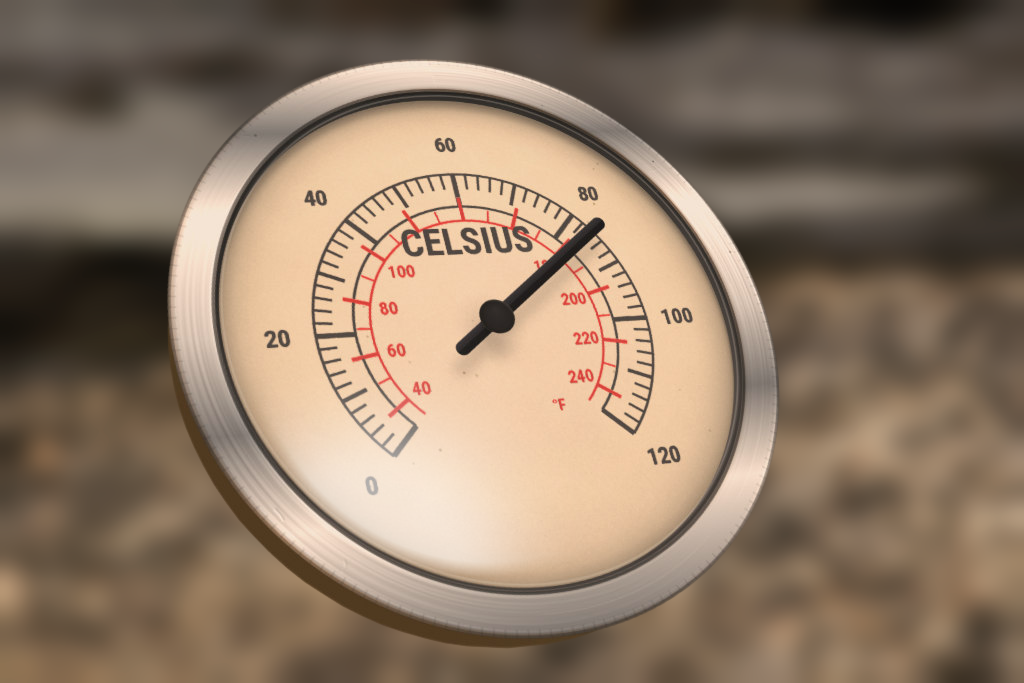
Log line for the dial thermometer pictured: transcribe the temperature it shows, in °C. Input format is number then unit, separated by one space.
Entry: 84 °C
